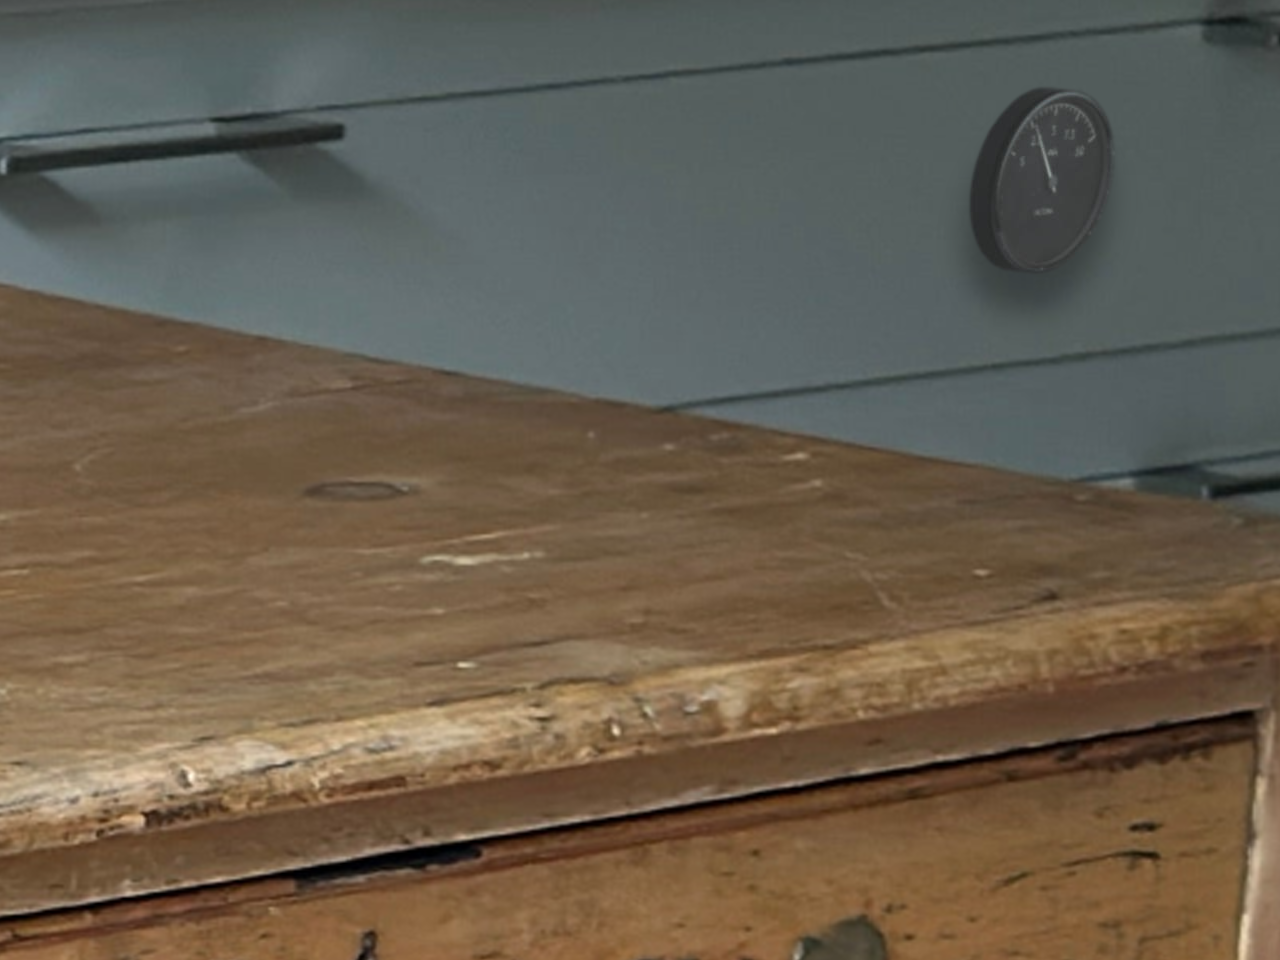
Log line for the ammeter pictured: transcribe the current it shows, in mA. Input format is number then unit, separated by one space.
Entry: 2.5 mA
